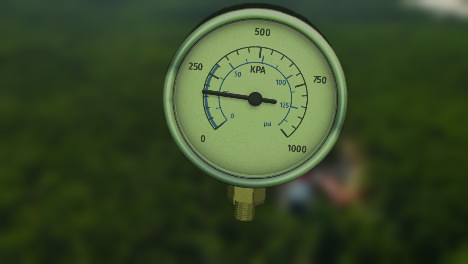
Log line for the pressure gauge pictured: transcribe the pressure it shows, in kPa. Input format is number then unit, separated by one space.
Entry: 175 kPa
